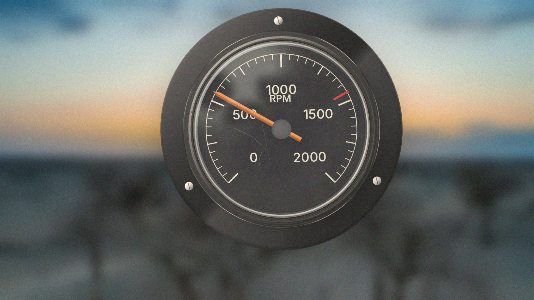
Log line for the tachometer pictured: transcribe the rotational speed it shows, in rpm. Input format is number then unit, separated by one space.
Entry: 550 rpm
